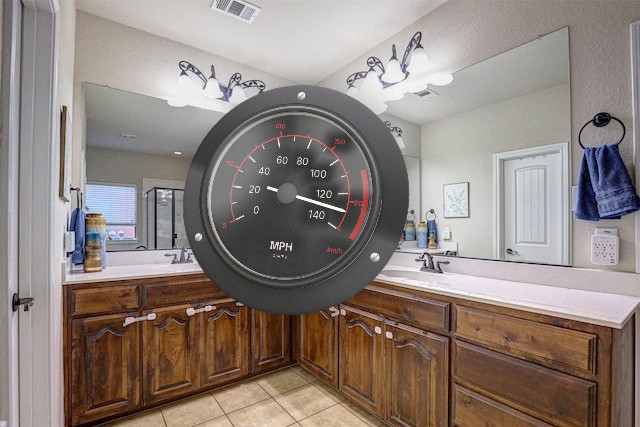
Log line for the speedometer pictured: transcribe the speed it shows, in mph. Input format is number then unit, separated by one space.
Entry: 130 mph
